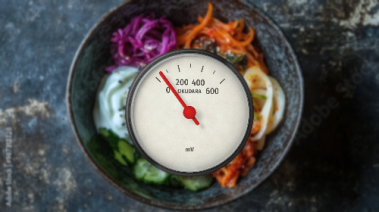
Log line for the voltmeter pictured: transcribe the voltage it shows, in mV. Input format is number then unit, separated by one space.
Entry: 50 mV
